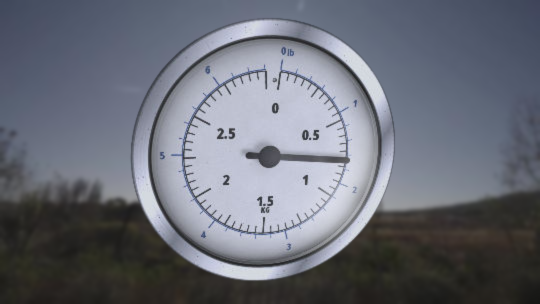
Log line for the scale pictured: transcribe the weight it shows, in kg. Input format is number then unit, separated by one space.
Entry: 0.75 kg
